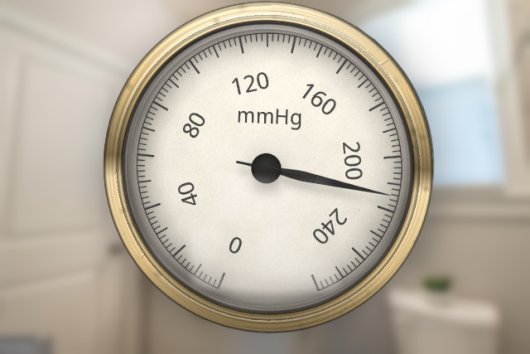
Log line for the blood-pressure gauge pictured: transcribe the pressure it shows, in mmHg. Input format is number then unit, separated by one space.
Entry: 214 mmHg
